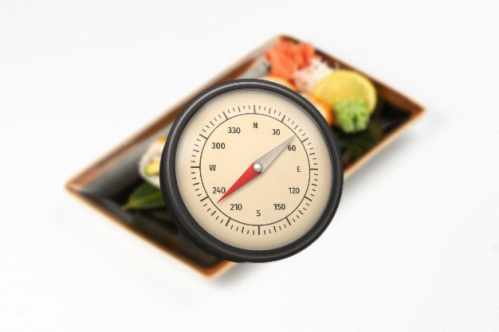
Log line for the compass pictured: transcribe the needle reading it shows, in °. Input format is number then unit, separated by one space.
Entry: 230 °
